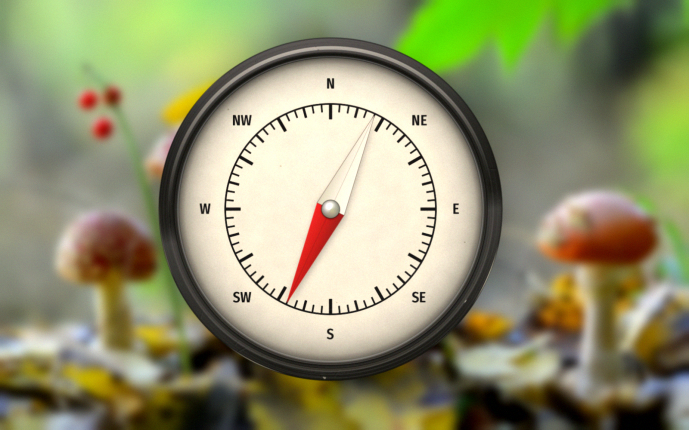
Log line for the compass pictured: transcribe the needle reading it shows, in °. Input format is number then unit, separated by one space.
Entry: 205 °
